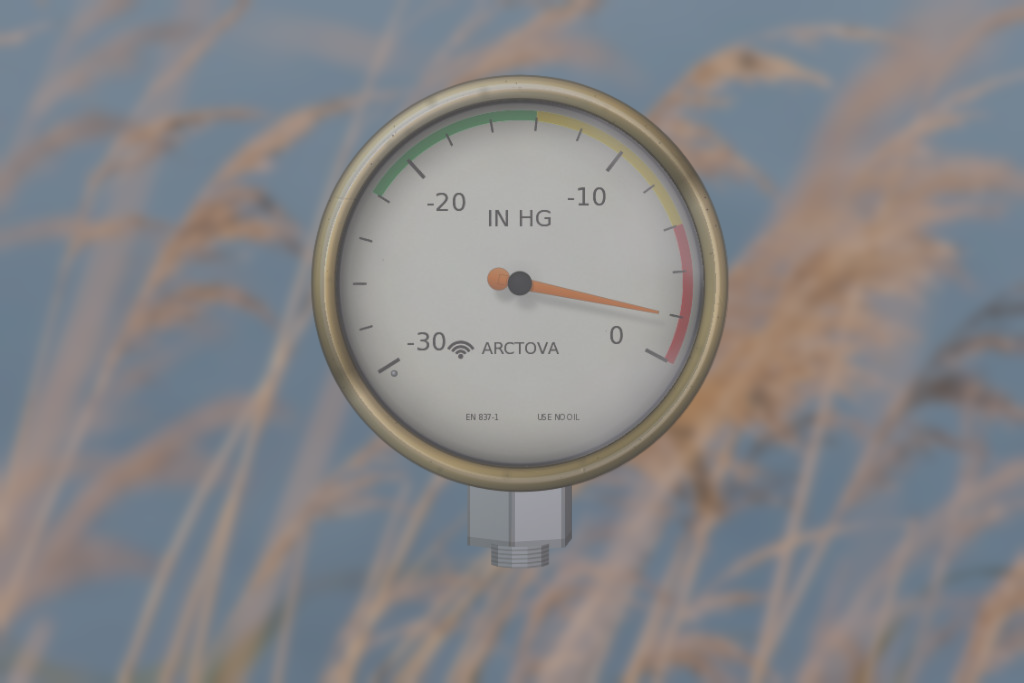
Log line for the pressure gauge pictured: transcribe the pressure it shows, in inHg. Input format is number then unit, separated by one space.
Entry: -2 inHg
